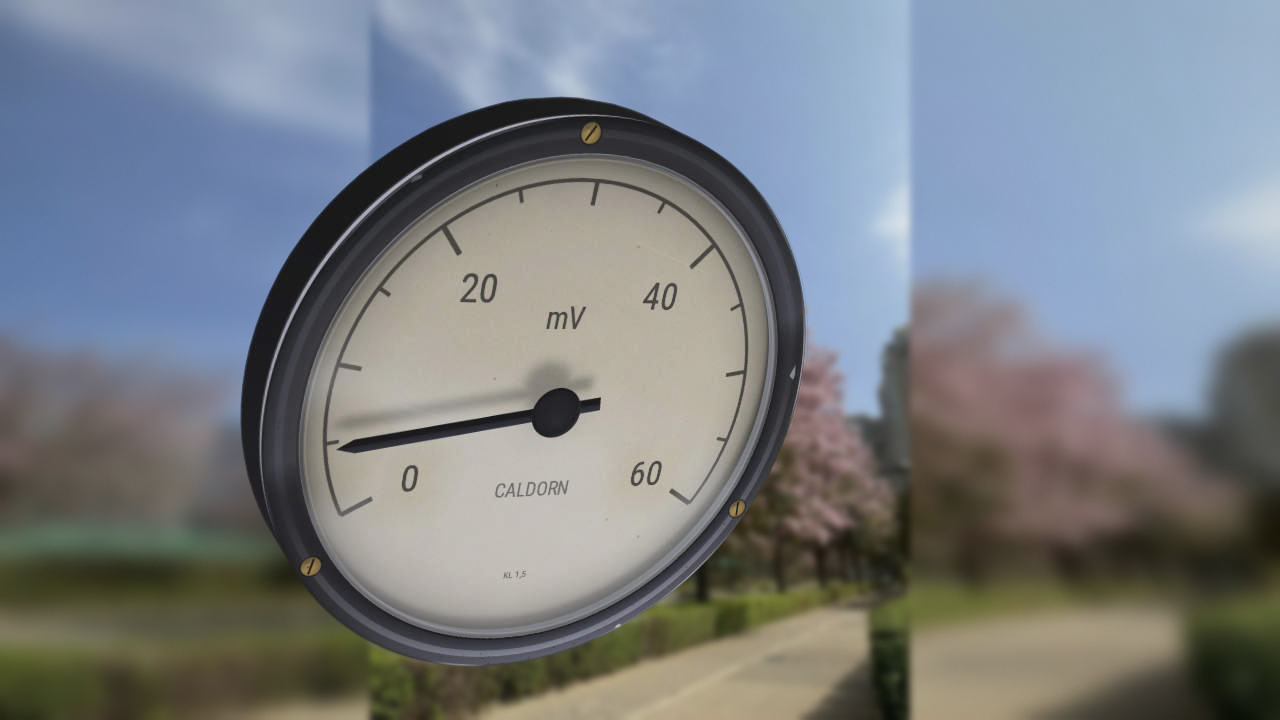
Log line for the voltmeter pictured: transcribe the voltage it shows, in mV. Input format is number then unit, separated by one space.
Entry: 5 mV
